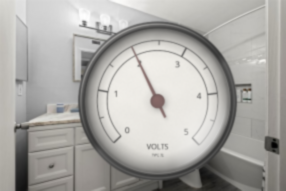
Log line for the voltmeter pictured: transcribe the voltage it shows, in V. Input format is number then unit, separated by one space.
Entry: 2 V
